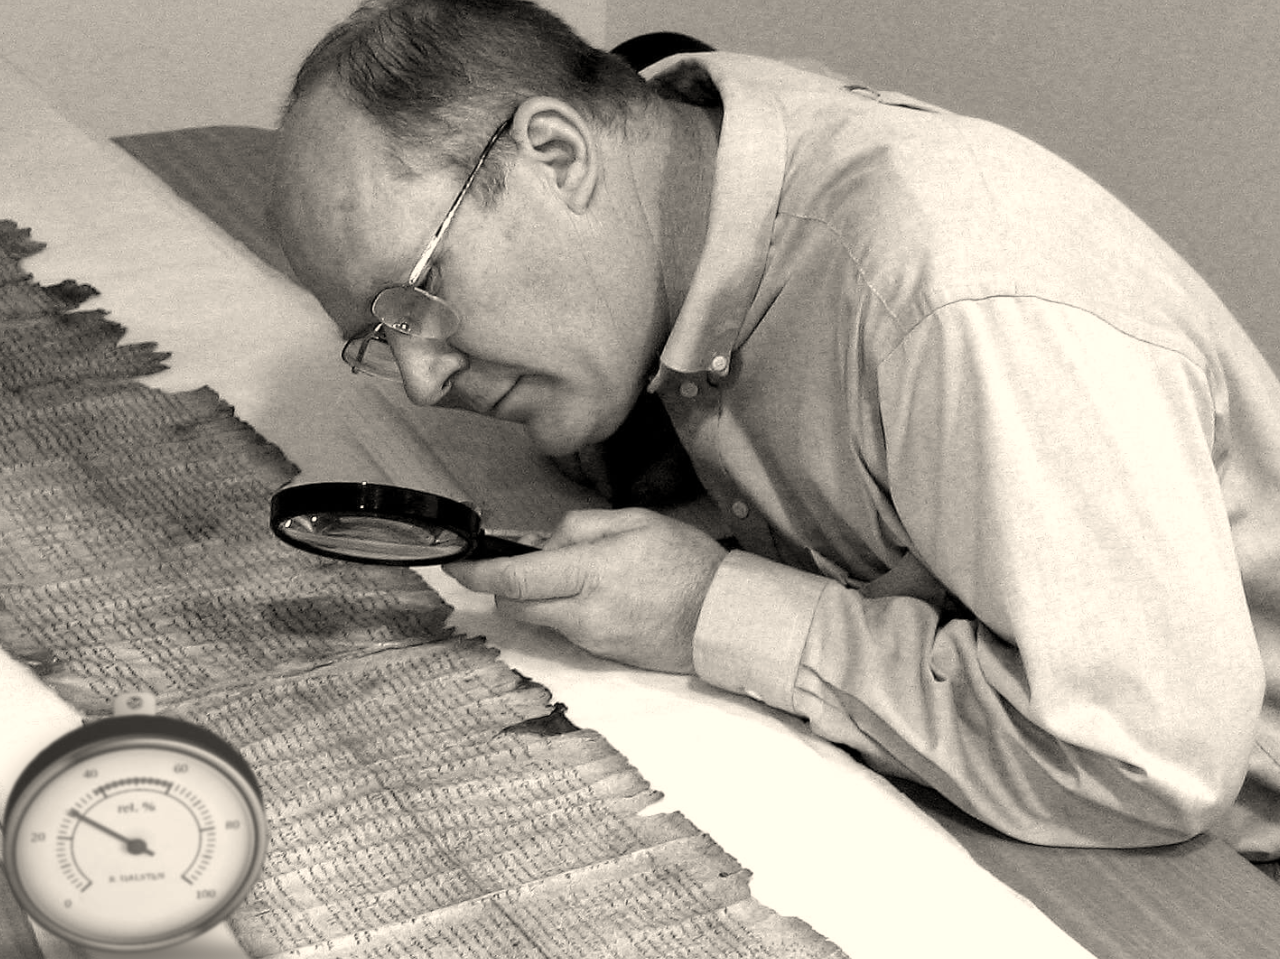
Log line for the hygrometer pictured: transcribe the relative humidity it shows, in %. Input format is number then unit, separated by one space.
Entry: 30 %
